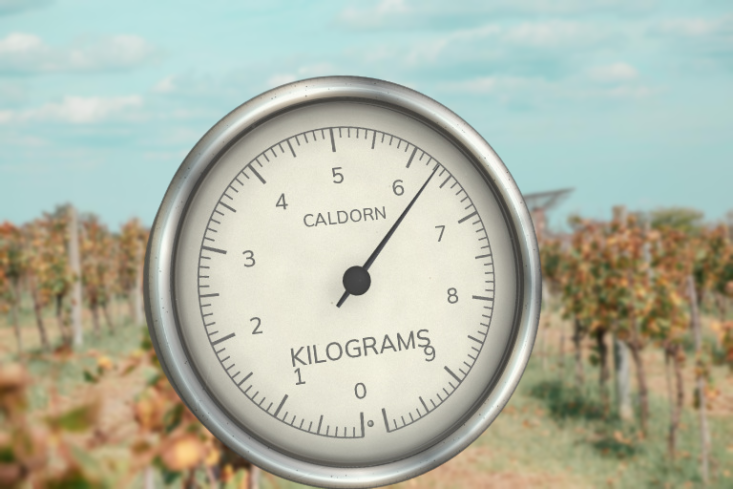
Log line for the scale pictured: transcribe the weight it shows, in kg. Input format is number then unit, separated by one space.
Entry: 6.3 kg
